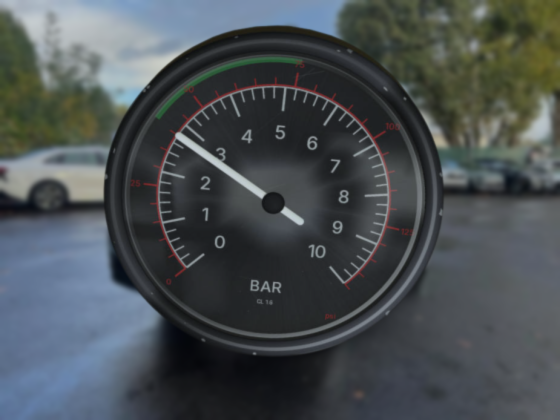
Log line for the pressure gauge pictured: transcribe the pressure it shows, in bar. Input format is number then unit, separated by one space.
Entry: 2.8 bar
